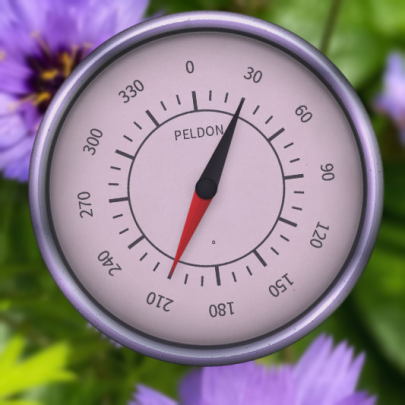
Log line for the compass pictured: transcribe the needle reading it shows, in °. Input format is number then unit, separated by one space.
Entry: 210 °
